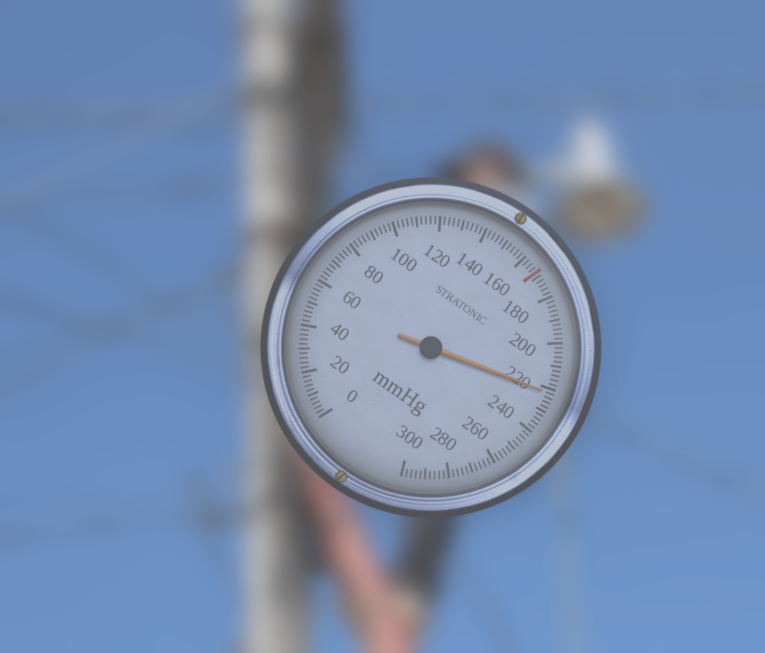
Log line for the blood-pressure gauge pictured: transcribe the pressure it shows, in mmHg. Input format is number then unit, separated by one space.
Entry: 222 mmHg
